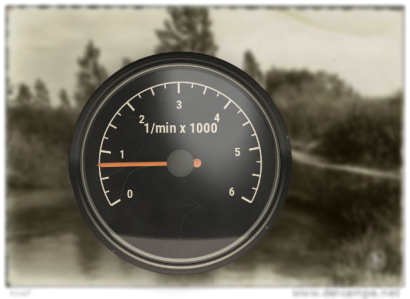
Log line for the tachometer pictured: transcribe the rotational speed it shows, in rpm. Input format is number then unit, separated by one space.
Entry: 750 rpm
